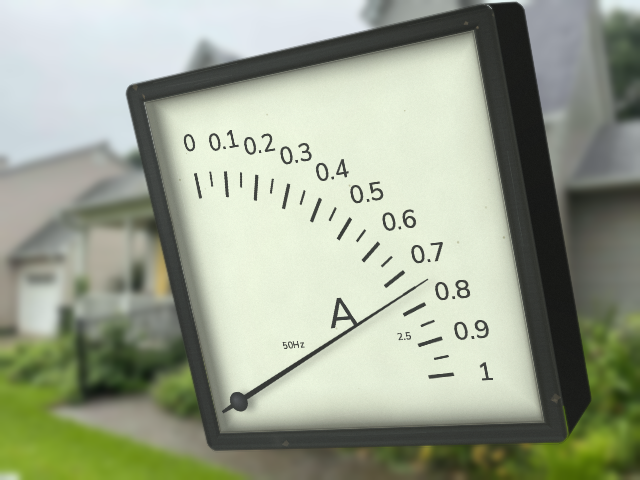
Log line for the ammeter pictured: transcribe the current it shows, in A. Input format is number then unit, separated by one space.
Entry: 0.75 A
